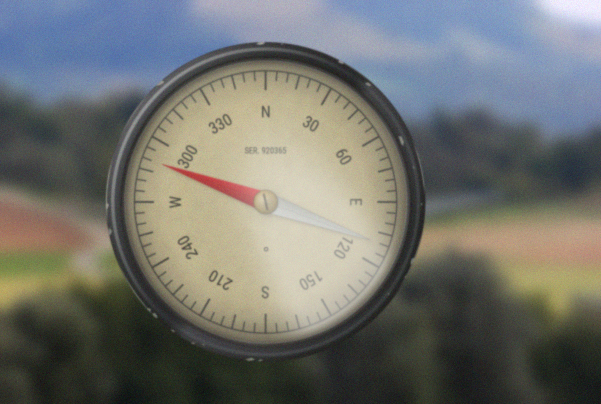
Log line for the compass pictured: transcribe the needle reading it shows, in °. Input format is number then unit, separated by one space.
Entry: 290 °
